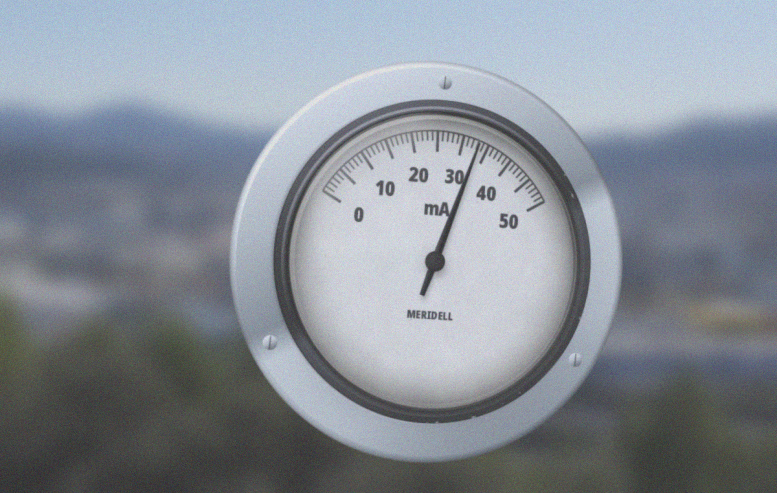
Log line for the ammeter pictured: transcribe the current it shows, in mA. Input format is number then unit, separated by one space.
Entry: 33 mA
